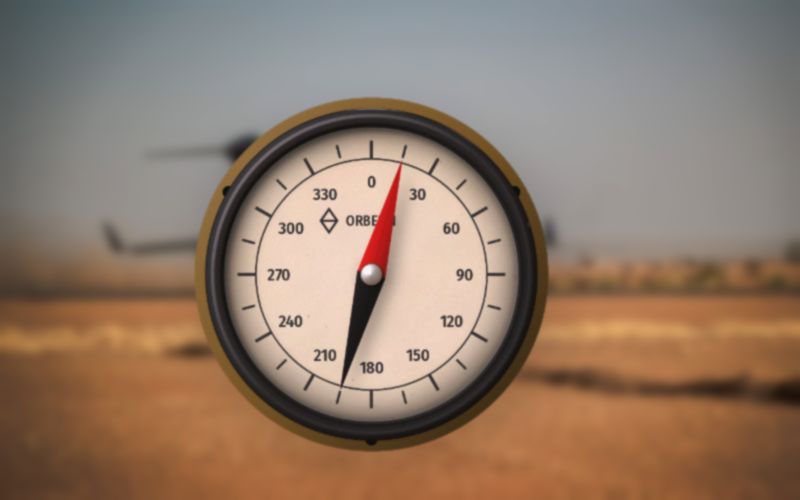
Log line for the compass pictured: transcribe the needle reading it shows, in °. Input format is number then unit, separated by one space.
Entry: 15 °
